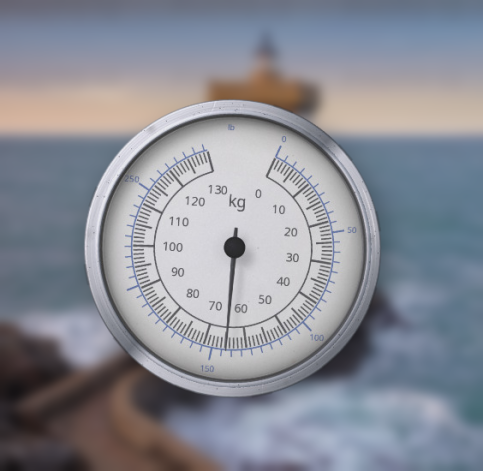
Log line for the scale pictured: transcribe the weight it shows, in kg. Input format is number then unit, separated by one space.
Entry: 65 kg
